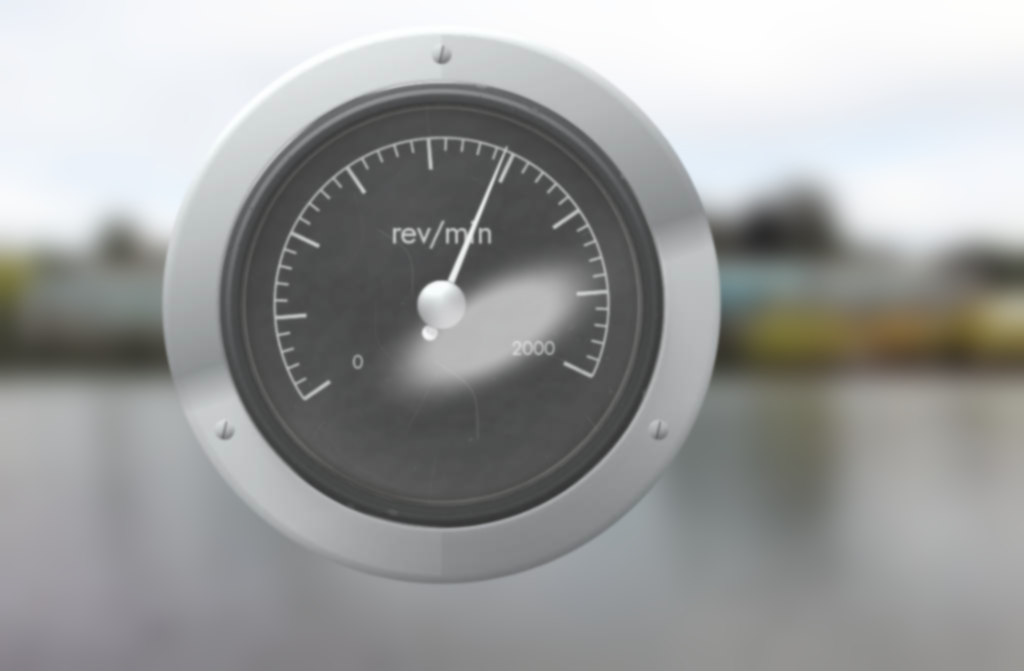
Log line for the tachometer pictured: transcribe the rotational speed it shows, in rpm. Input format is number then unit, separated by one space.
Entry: 1225 rpm
